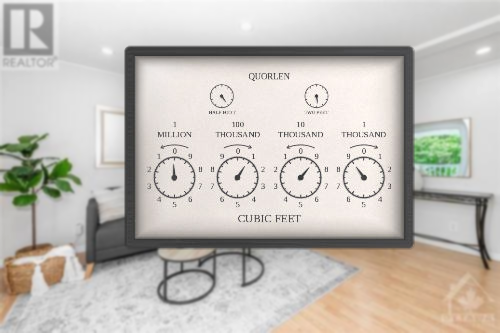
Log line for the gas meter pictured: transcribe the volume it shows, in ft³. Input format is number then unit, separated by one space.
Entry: 8900 ft³
